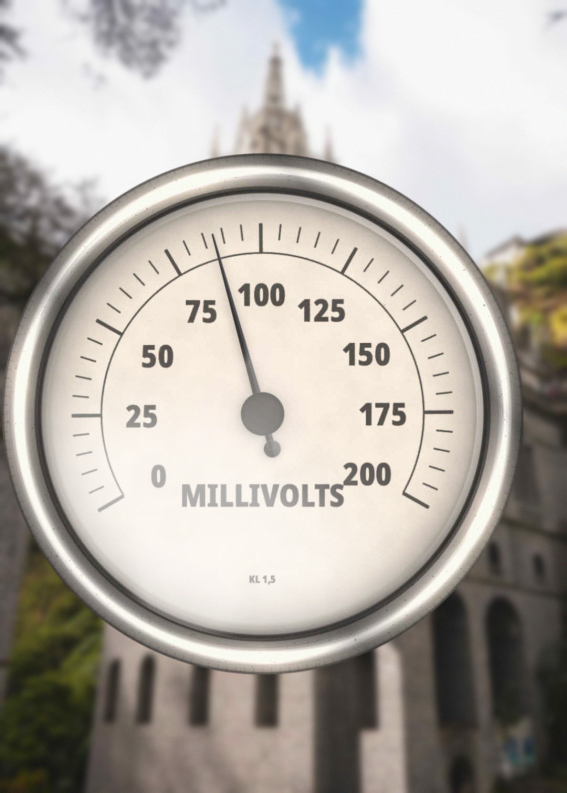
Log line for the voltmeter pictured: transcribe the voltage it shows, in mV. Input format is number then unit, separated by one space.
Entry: 87.5 mV
